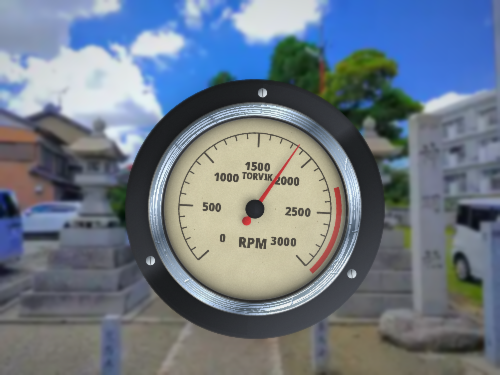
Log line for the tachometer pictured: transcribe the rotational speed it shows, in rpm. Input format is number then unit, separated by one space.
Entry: 1850 rpm
